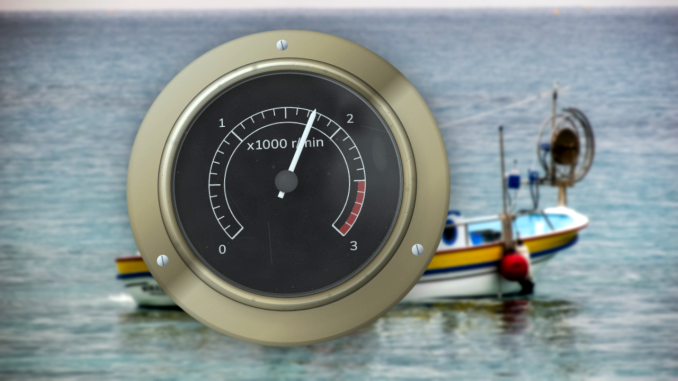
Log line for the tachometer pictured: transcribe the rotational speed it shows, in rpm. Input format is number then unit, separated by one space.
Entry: 1750 rpm
